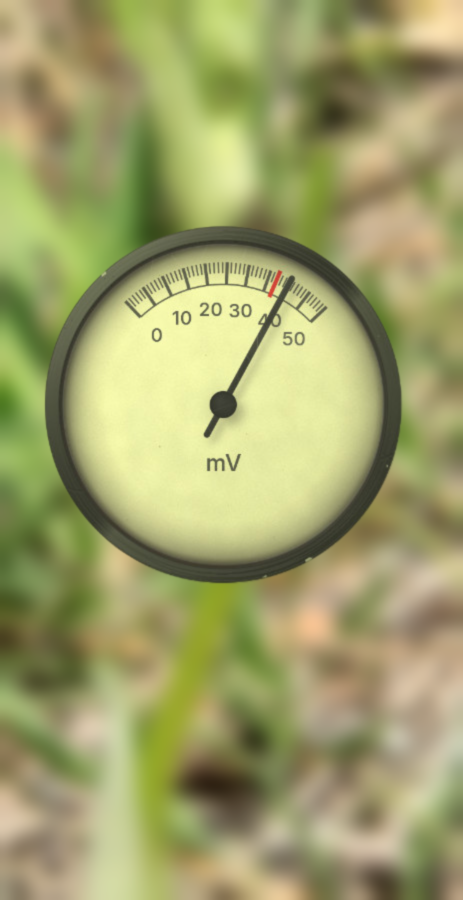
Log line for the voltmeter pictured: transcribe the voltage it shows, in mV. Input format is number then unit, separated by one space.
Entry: 40 mV
